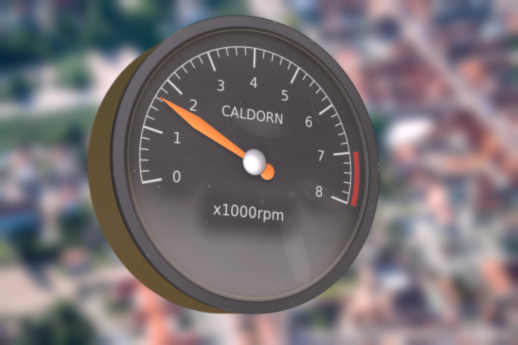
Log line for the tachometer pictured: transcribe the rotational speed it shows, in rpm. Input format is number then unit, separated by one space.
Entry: 1600 rpm
